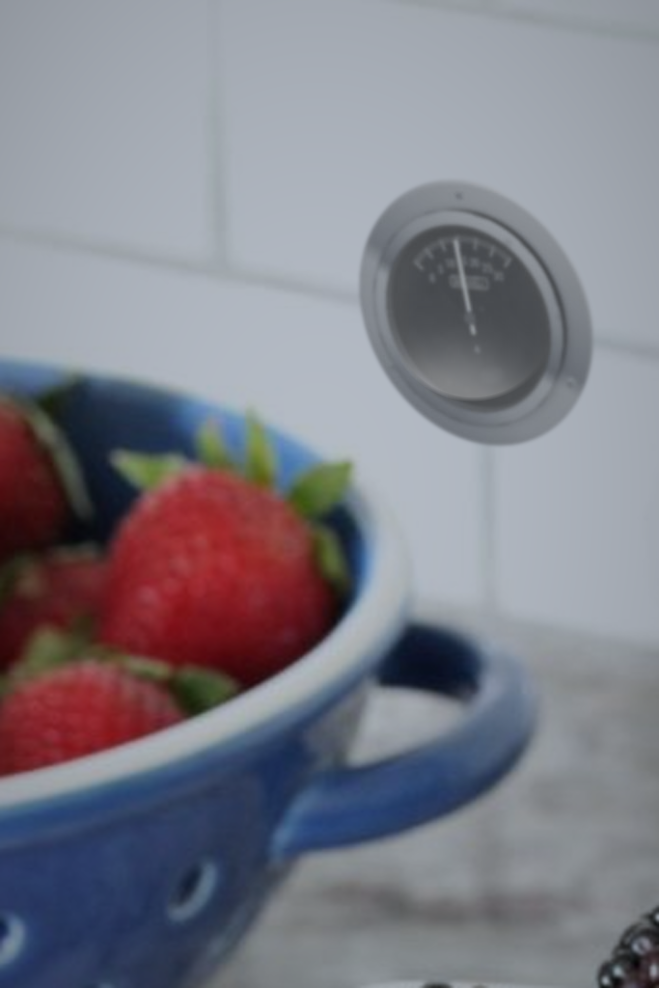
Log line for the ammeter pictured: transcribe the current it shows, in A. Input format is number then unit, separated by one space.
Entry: 15 A
